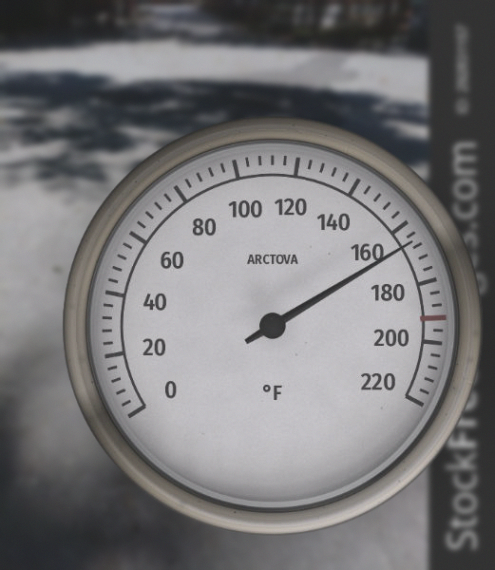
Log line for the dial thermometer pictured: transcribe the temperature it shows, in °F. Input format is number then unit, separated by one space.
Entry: 166 °F
